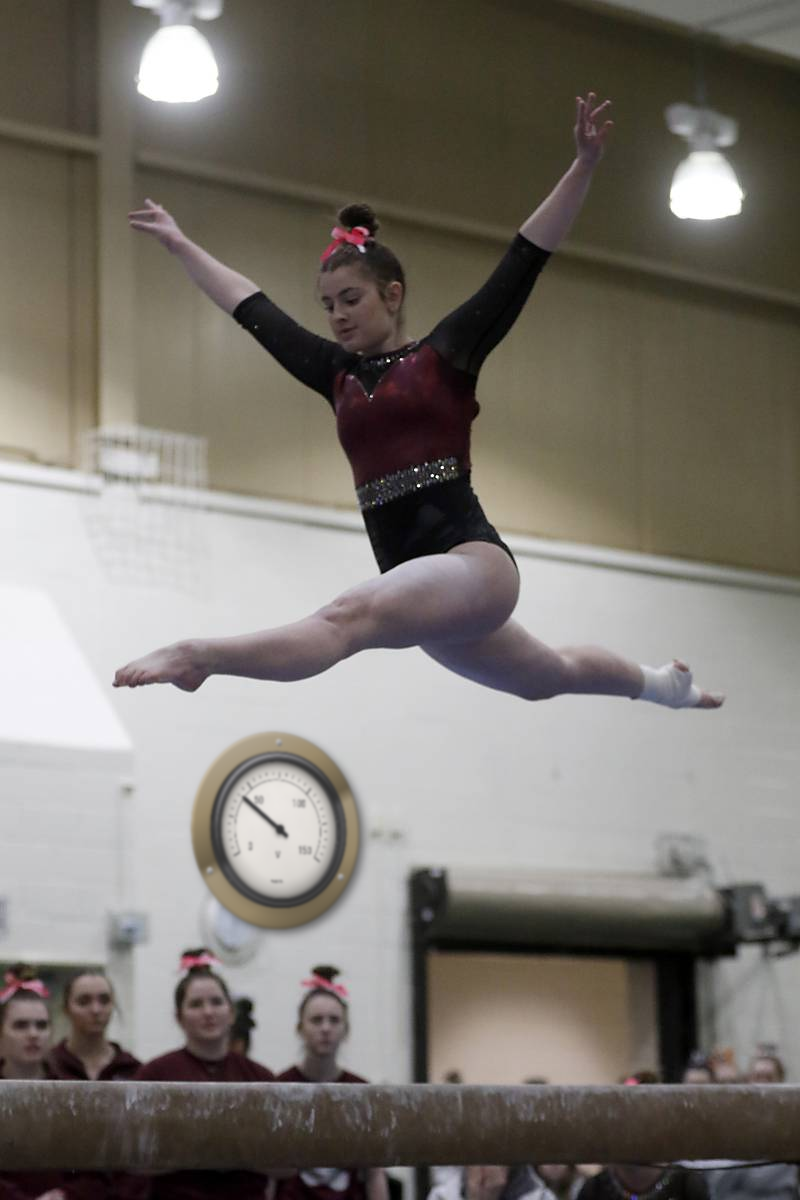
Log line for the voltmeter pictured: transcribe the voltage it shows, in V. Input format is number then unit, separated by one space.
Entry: 40 V
